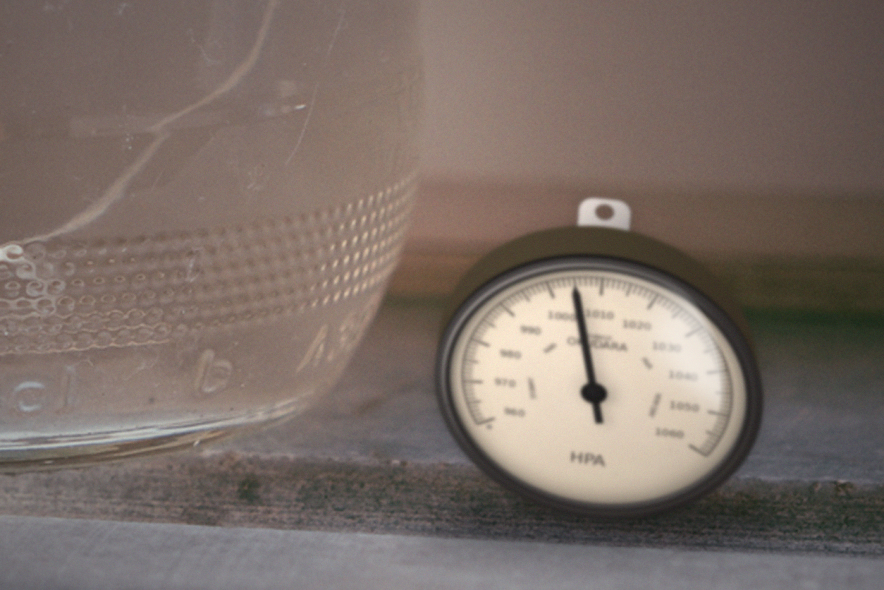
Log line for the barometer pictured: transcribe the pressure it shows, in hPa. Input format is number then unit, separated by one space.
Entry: 1005 hPa
